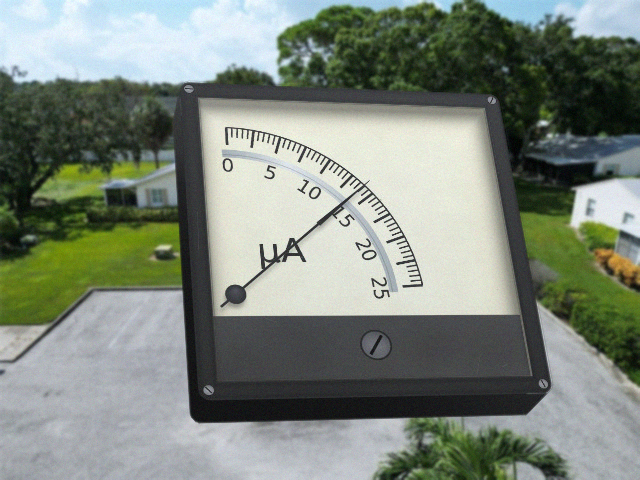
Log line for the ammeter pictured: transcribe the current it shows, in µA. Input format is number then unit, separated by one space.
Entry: 14 µA
